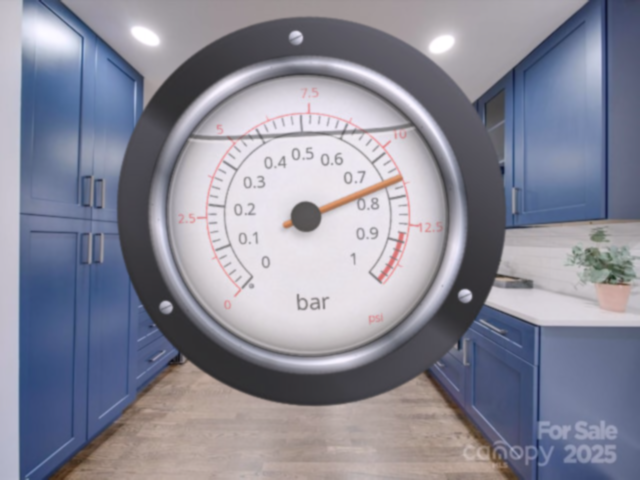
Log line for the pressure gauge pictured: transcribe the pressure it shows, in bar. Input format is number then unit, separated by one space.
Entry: 0.76 bar
